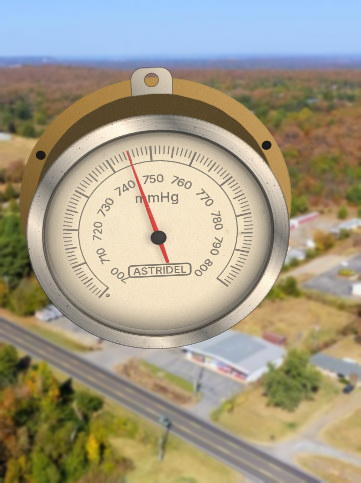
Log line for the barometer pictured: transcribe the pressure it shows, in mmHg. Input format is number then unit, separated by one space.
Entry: 745 mmHg
